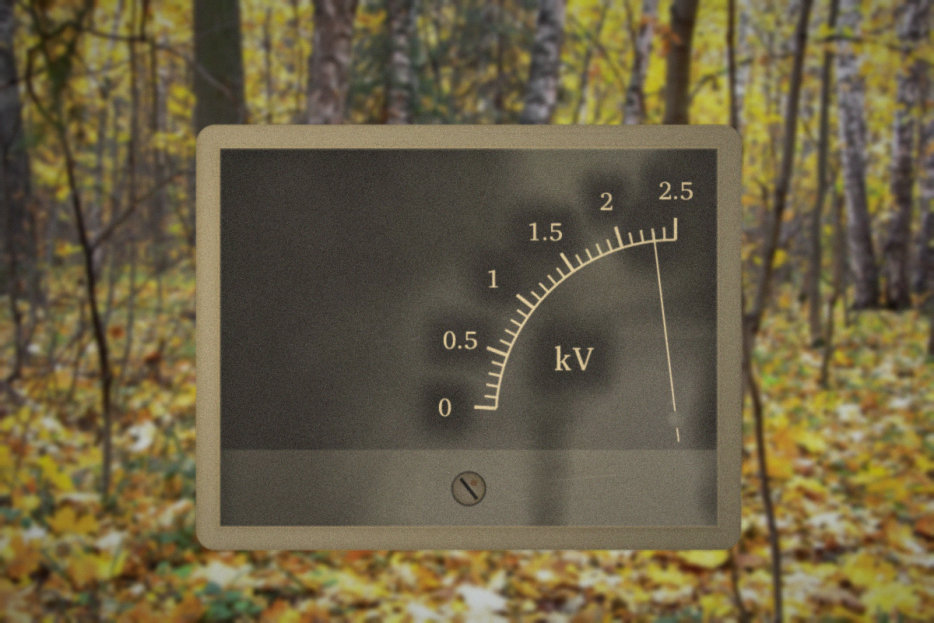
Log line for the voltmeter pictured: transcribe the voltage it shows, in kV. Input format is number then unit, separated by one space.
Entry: 2.3 kV
